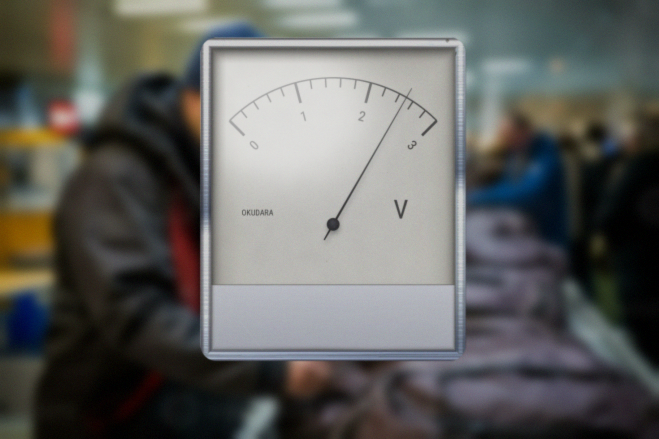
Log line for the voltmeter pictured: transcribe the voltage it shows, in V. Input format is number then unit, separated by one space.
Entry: 2.5 V
